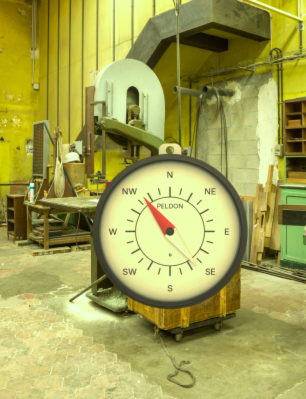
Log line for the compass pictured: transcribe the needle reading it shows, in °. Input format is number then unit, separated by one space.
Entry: 322.5 °
